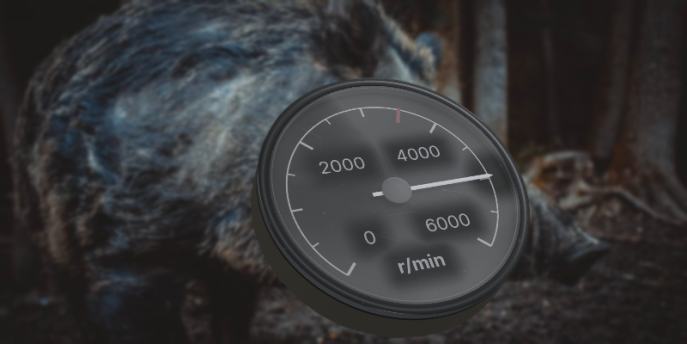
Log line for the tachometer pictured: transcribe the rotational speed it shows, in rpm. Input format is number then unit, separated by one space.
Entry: 5000 rpm
